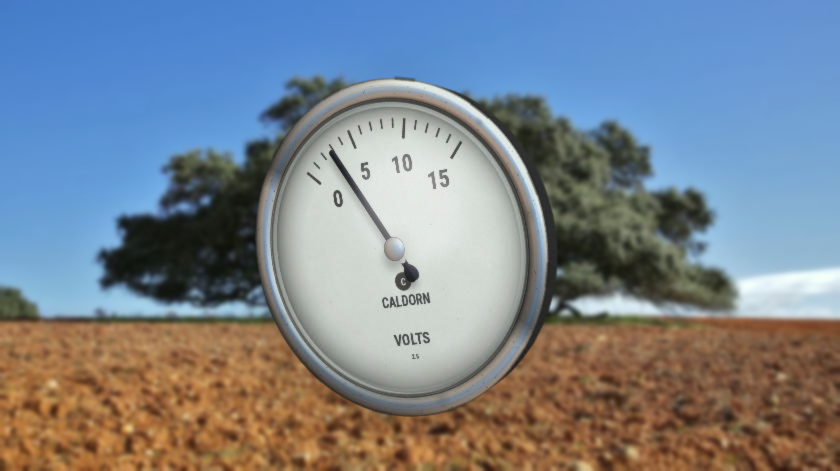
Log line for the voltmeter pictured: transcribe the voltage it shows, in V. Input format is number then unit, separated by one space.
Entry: 3 V
